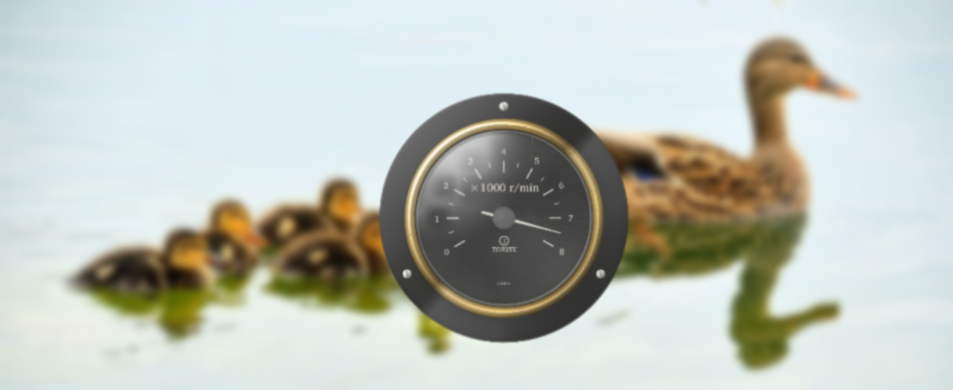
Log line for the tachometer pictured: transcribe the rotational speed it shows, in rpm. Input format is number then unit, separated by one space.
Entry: 7500 rpm
